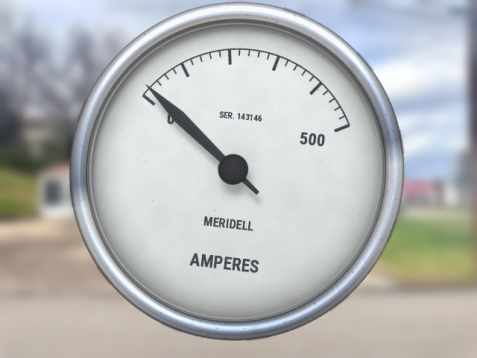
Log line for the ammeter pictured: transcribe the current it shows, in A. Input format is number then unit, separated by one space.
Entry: 20 A
